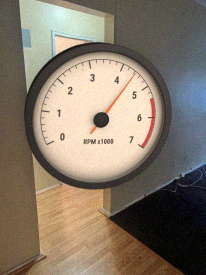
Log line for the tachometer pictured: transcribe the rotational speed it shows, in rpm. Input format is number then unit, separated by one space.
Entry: 4400 rpm
